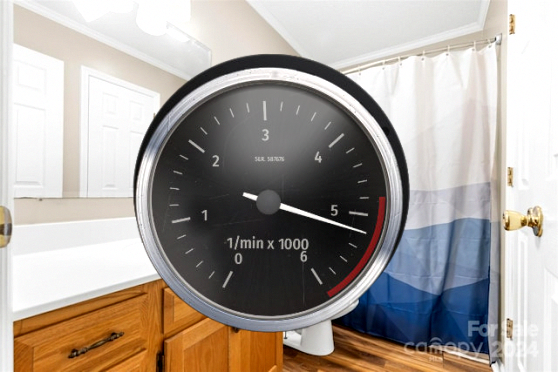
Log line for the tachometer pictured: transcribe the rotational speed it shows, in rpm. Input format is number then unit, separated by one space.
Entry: 5200 rpm
